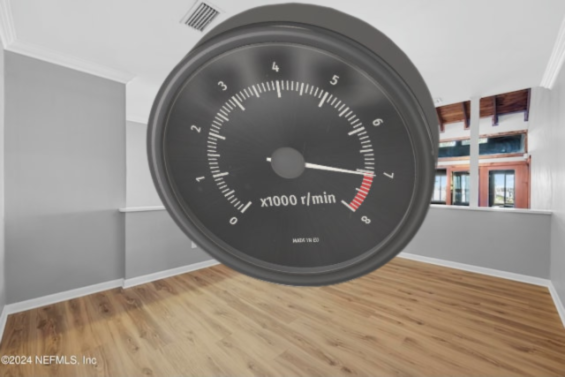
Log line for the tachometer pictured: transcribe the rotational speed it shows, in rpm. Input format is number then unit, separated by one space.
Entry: 7000 rpm
